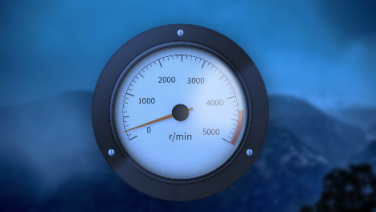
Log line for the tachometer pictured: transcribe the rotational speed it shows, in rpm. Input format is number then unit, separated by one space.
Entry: 200 rpm
